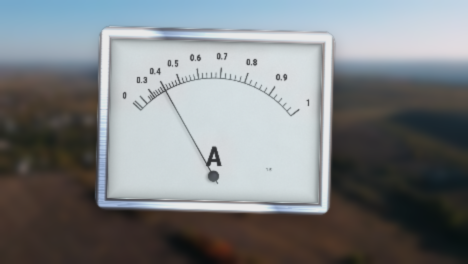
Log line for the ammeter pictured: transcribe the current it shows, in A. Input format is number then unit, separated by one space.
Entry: 0.4 A
